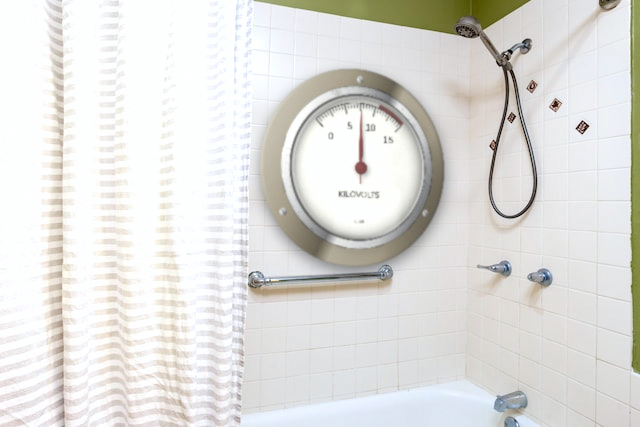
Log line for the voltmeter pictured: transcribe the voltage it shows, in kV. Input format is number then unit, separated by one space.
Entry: 7.5 kV
